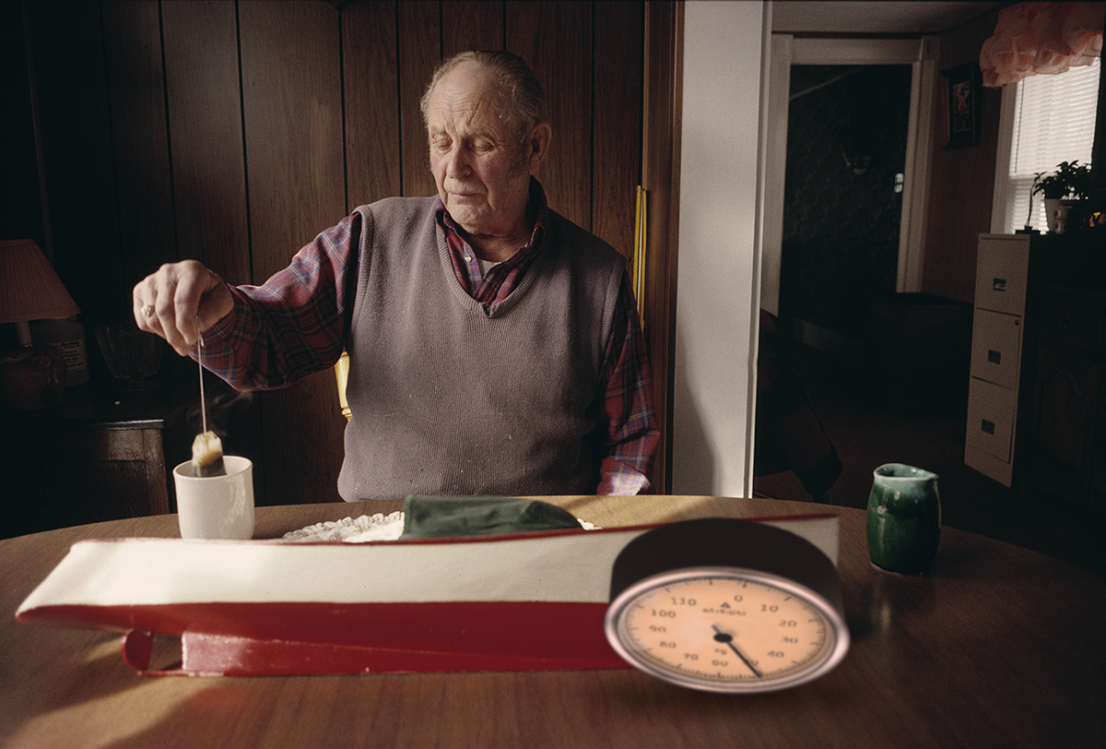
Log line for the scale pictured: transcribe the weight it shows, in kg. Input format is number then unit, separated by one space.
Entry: 50 kg
